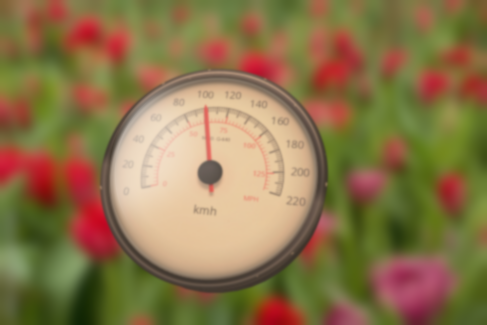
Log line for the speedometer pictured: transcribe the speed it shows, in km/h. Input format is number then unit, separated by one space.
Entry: 100 km/h
